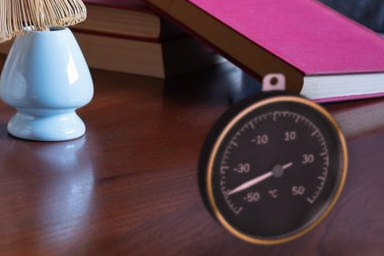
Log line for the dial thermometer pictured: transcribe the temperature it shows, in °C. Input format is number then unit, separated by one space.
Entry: -40 °C
